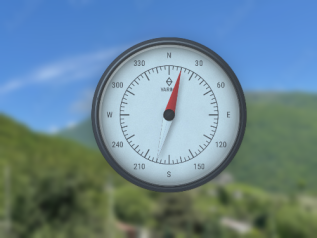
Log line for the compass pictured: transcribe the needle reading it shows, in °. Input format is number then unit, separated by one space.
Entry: 15 °
